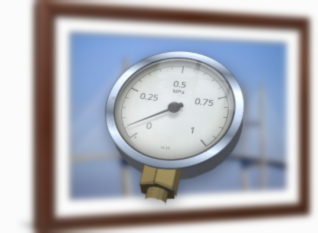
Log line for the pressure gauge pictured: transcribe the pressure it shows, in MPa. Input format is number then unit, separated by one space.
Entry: 0.05 MPa
